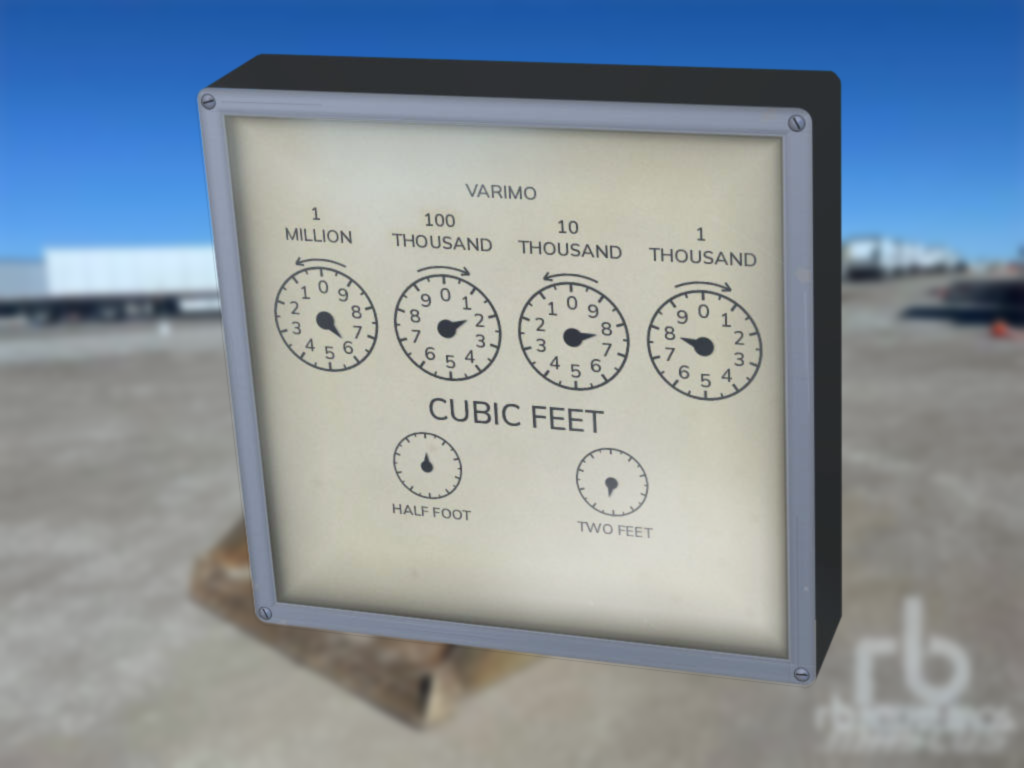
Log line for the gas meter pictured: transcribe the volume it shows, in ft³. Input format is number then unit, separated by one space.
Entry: 617800 ft³
